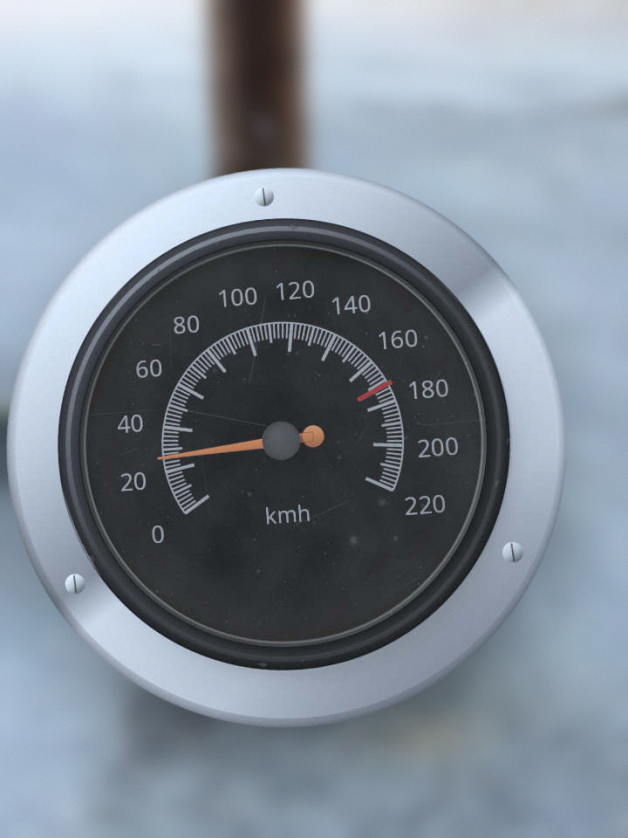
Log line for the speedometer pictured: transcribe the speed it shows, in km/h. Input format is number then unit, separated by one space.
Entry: 26 km/h
